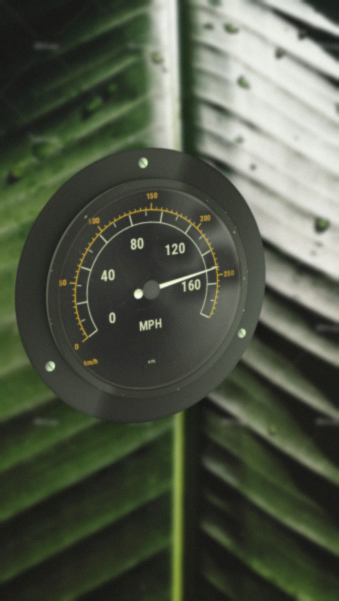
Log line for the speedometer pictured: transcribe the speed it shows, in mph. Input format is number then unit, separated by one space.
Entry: 150 mph
